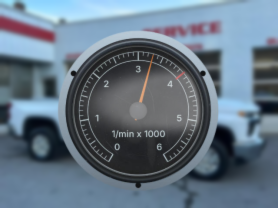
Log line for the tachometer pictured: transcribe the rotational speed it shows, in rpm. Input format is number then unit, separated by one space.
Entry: 3300 rpm
